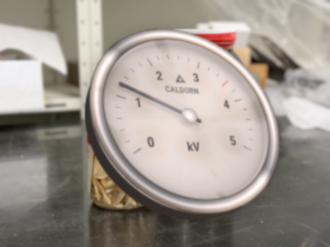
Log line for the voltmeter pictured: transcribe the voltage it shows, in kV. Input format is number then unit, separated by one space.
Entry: 1.2 kV
